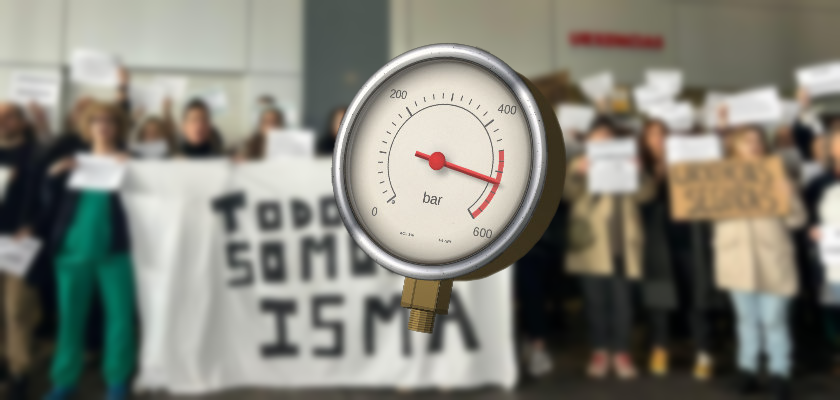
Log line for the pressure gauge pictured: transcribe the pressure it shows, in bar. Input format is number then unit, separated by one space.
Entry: 520 bar
